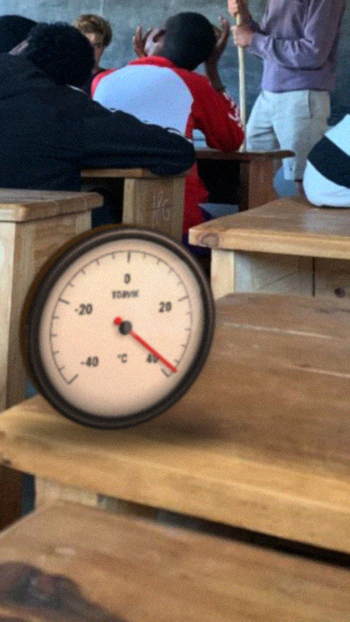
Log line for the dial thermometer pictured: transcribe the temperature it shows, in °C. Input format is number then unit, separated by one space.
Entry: 38 °C
